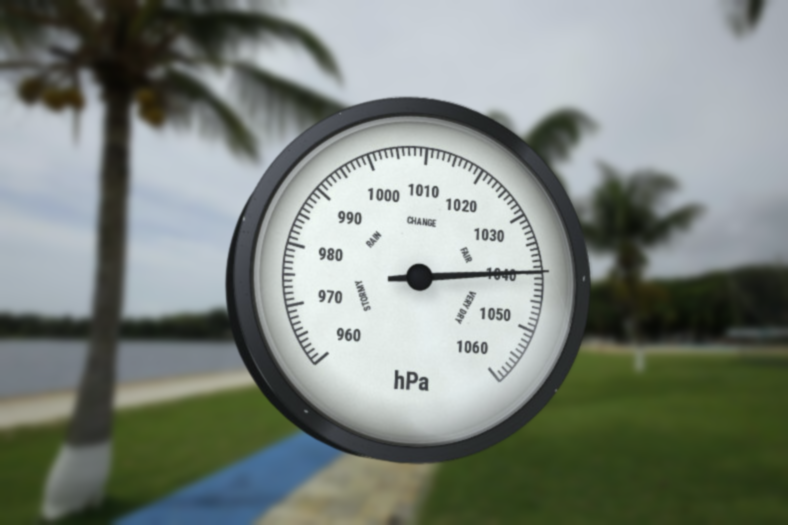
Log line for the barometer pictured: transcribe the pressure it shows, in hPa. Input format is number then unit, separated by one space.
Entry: 1040 hPa
